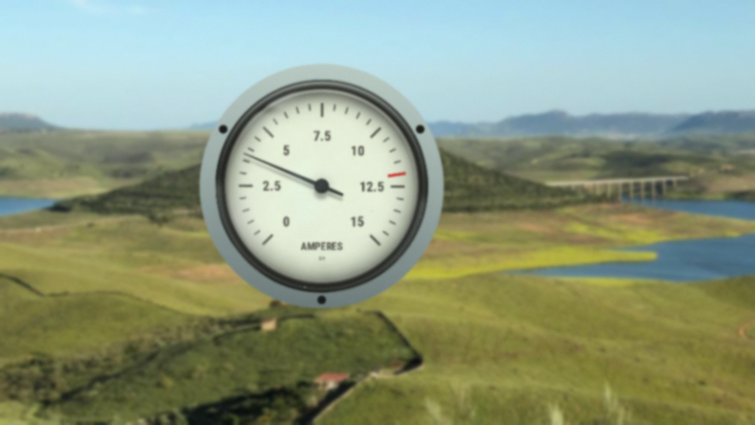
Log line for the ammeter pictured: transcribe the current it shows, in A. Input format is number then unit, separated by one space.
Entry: 3.75 A
